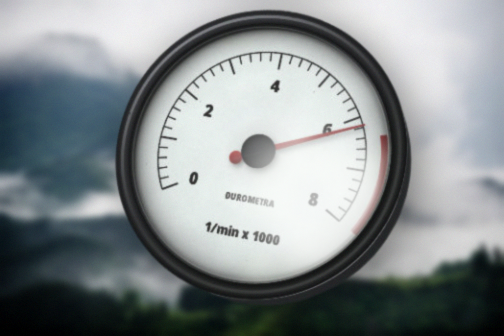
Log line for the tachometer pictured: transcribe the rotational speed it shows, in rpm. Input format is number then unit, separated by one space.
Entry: 6200 rpm
